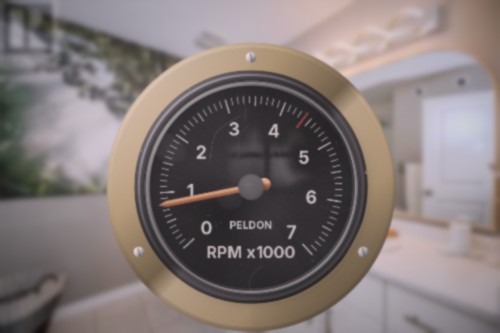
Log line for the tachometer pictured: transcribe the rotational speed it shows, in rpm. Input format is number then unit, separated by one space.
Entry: 800 rpm
